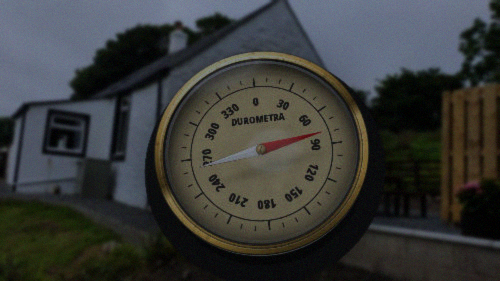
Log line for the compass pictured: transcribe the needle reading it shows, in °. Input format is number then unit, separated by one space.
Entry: 80 °
